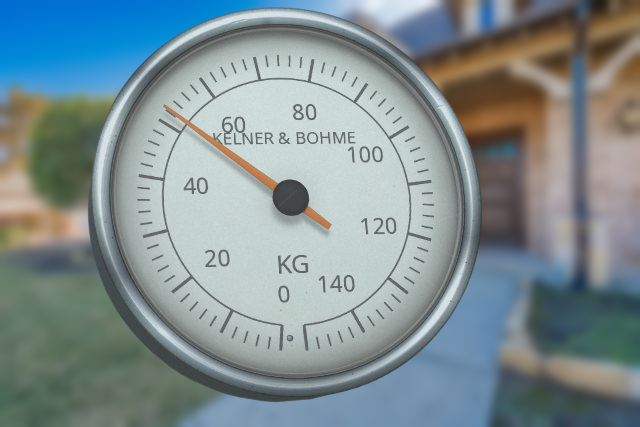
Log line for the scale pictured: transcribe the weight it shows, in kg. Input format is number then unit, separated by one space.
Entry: 52 kg
